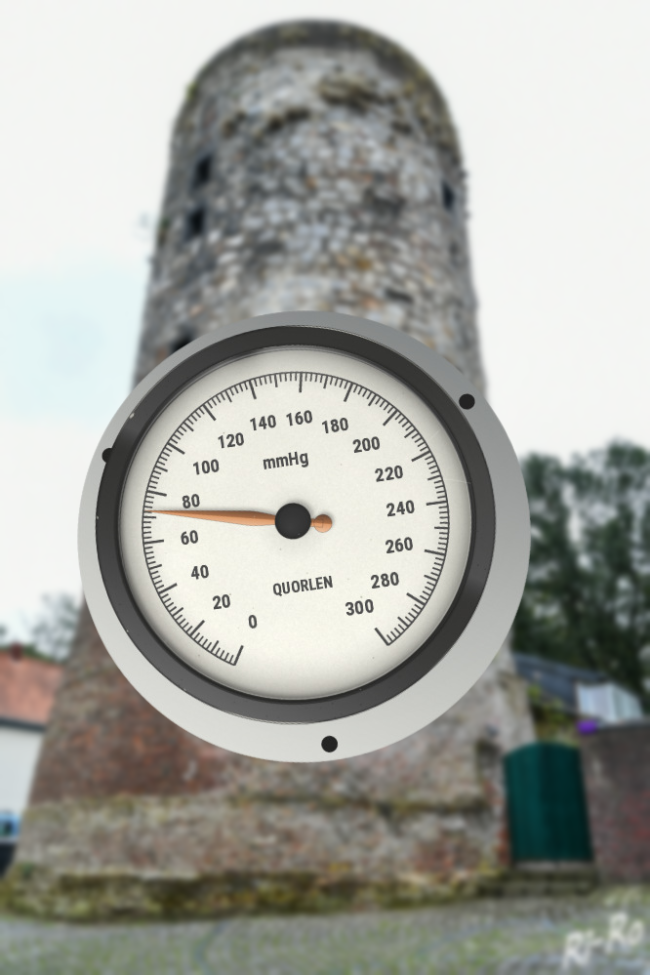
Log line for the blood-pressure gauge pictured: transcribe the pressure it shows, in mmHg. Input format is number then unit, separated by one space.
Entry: 72 mmHg
